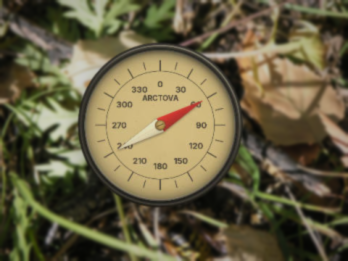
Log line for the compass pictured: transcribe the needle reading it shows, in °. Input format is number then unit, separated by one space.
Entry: 60 °
